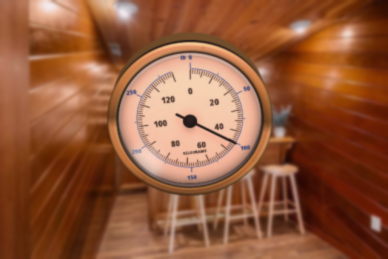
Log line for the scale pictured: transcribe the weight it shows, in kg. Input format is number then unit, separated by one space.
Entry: 45 kg
